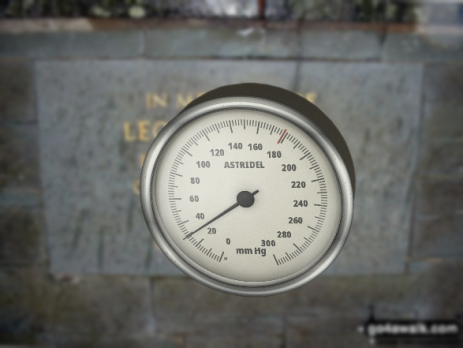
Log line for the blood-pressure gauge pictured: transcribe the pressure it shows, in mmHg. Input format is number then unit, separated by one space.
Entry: 30 mmHg
